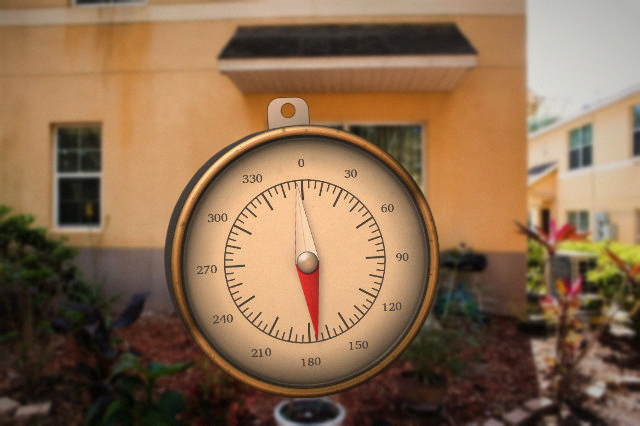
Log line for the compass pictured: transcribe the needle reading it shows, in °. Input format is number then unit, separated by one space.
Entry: 175 °
